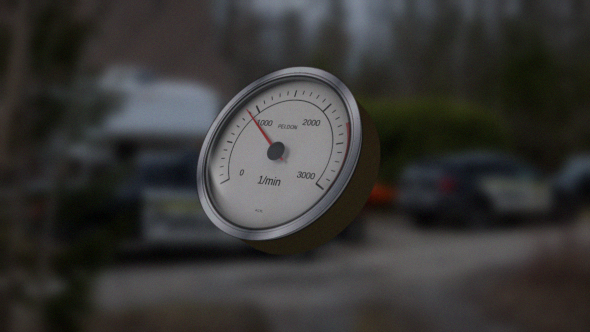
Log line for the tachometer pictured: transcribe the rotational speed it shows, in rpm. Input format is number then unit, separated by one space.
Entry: 900 rpm
